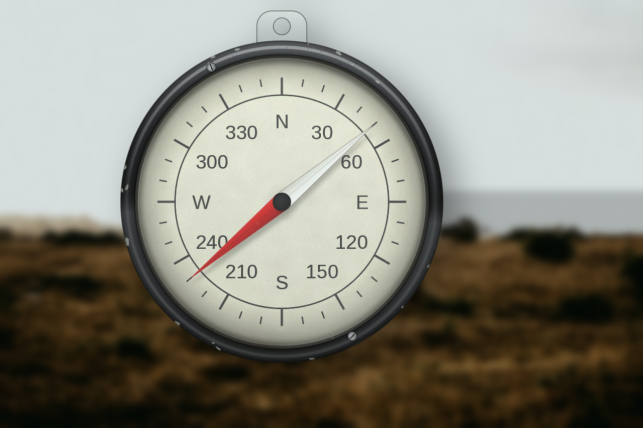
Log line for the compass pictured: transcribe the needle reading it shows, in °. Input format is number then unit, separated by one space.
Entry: 230 °
